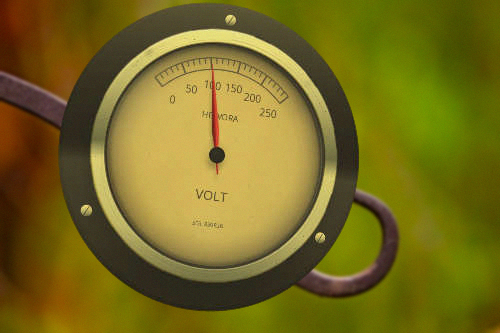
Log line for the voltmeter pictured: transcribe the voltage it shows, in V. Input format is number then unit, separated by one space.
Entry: 100 V
